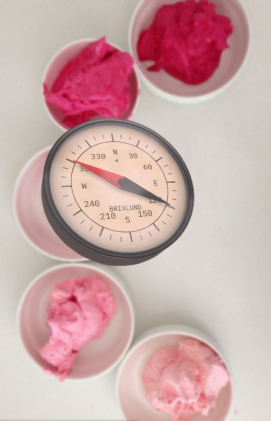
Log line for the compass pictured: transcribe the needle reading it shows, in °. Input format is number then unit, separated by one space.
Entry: 300 °
